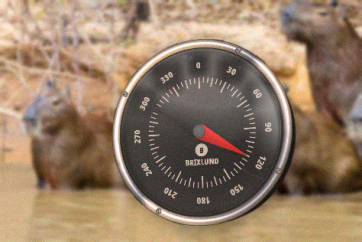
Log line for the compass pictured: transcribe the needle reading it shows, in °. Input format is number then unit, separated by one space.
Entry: 120 °
